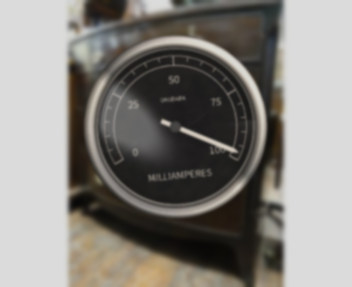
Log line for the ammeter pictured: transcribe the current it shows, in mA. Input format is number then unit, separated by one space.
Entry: 97.5 mA
